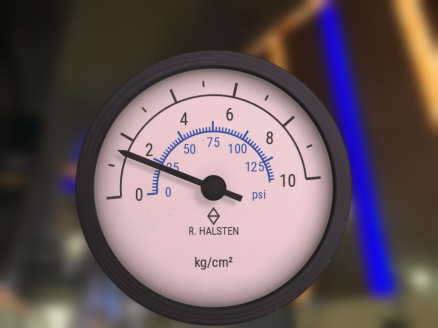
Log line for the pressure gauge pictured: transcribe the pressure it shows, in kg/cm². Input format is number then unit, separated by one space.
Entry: 1.5 kg/cm²
